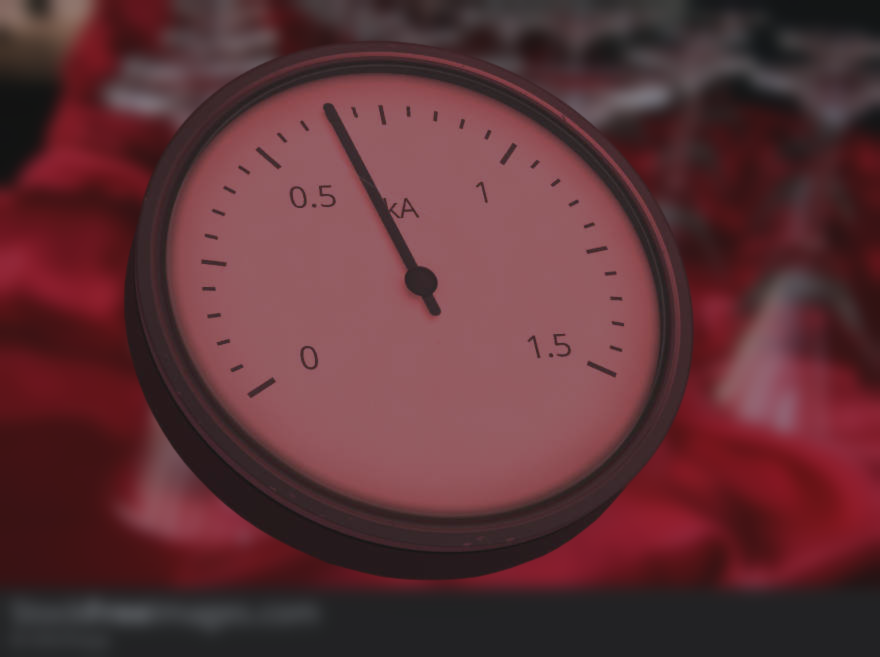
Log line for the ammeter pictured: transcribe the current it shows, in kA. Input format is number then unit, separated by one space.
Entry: 0.65 kA
